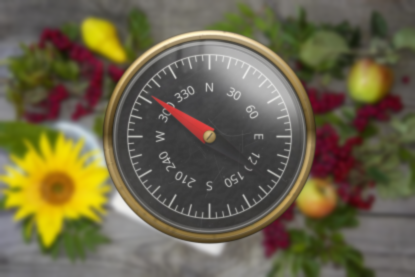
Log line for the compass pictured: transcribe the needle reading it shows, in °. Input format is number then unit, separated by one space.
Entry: 305 °
